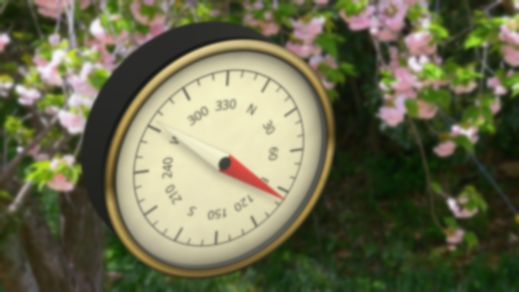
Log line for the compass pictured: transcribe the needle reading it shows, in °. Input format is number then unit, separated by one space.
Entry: 95 °
